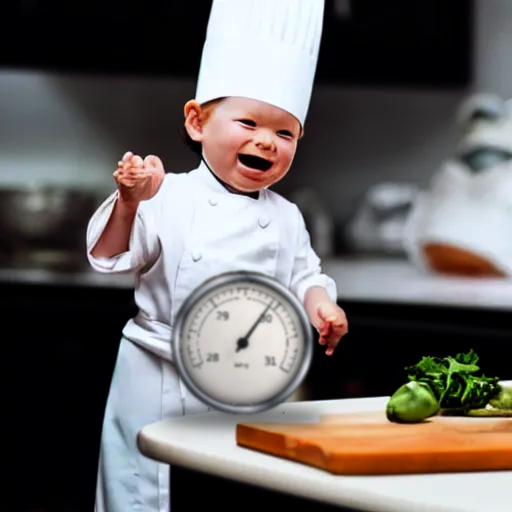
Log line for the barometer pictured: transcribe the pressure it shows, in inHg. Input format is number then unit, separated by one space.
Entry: 29.9 inHg
